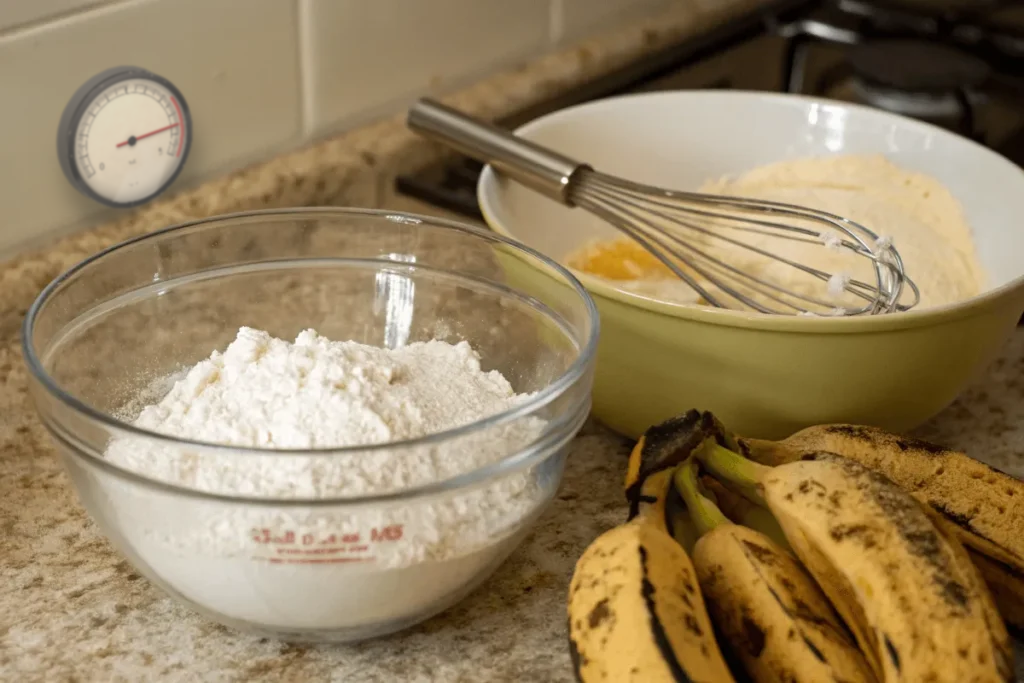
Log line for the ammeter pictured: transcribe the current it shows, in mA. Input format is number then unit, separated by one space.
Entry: 4.25 mA
